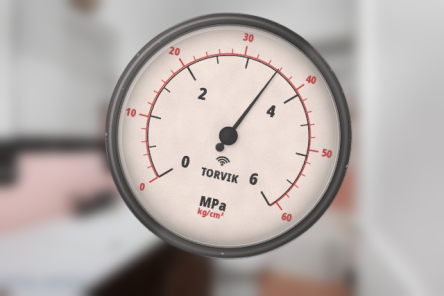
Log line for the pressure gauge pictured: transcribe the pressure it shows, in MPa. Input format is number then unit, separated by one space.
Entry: 3.5 MPa
